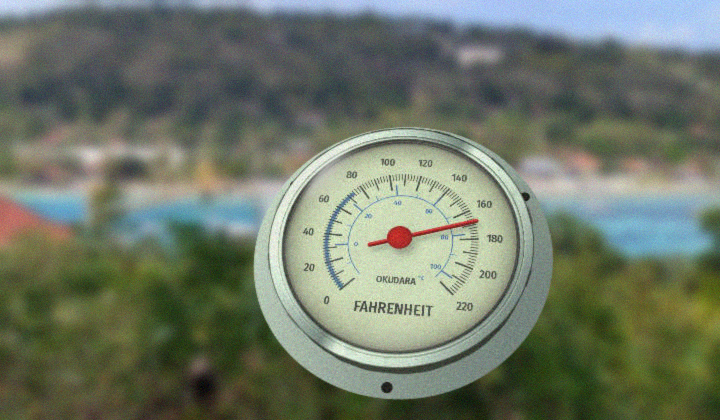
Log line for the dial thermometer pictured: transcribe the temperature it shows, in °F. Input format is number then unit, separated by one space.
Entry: 170 °F
